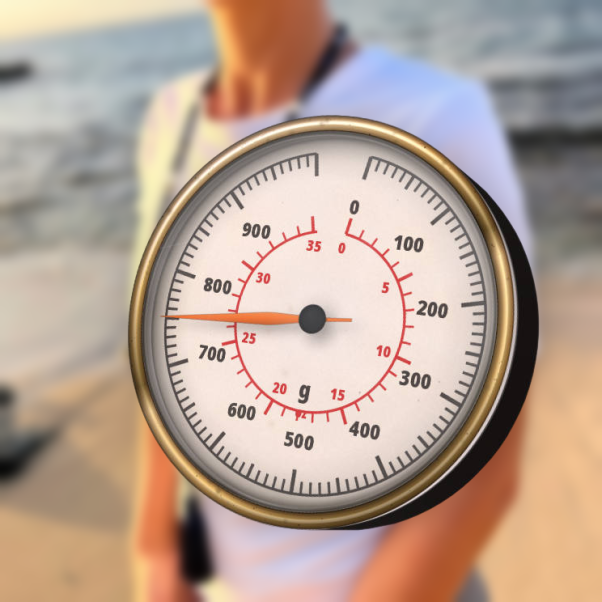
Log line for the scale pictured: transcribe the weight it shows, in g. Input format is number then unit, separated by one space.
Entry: 750 g
